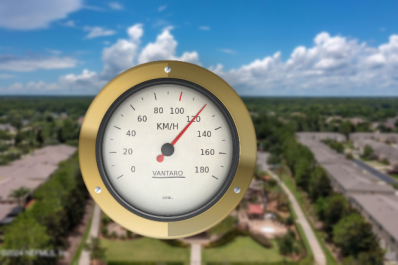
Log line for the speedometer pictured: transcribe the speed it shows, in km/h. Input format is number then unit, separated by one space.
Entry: 120 km/h
